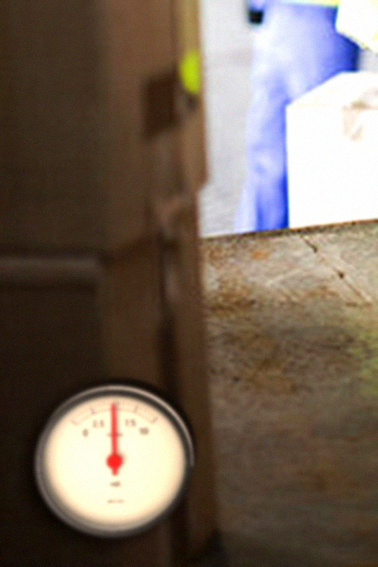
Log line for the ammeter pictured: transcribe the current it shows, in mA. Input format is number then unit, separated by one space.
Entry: 5 mA
